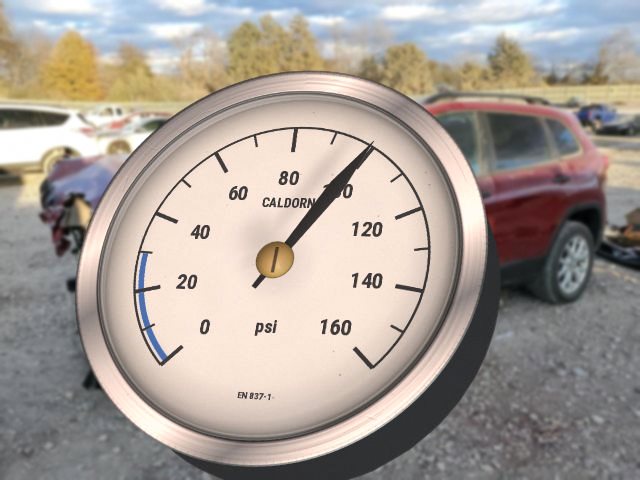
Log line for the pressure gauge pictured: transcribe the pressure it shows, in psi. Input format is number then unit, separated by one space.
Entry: 100 psi
